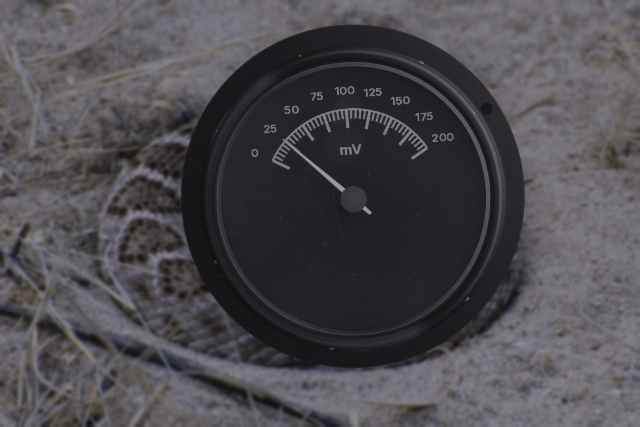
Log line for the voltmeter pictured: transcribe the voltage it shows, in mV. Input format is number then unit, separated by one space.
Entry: 25 mV
